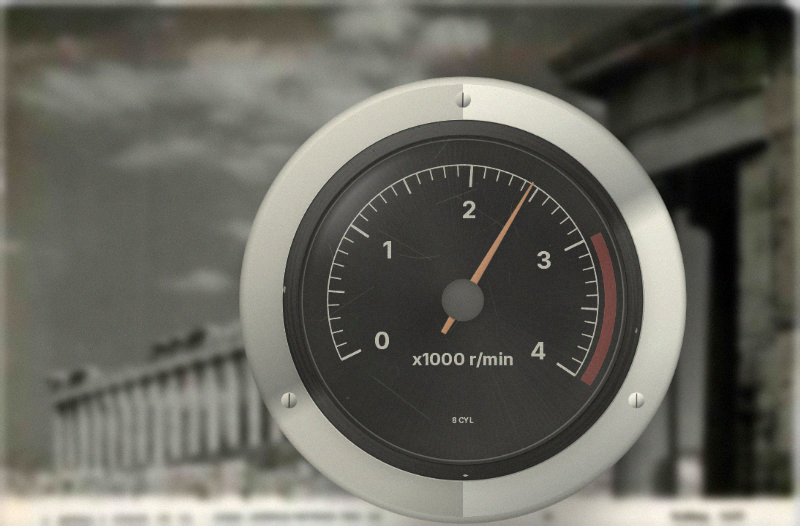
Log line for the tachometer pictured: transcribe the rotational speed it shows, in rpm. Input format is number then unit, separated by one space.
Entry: 2450 rpm
